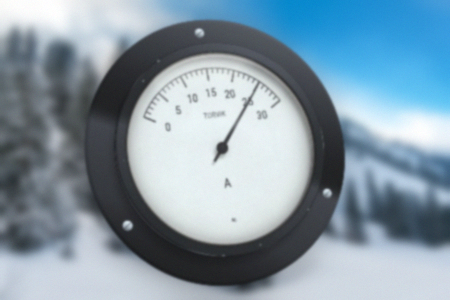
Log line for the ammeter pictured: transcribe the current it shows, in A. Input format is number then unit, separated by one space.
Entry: 25 A
